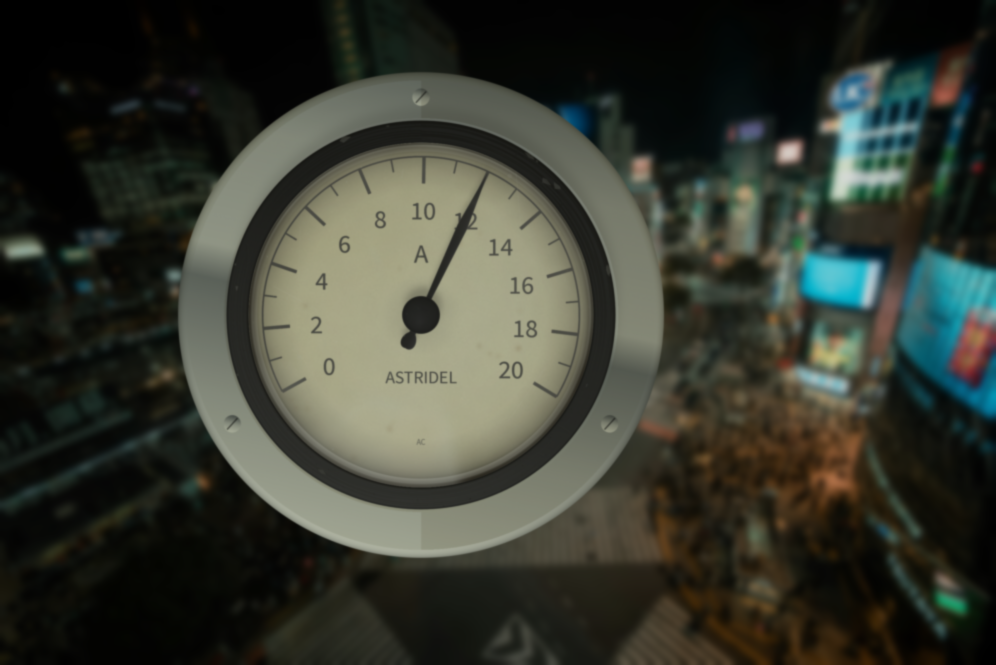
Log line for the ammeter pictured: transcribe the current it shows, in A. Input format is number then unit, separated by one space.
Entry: 12 A
